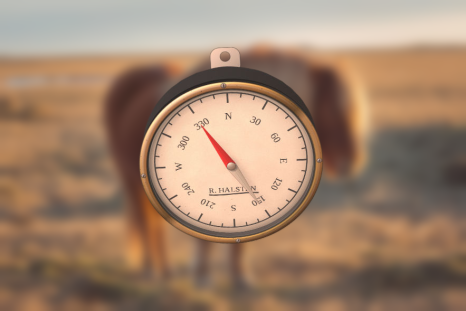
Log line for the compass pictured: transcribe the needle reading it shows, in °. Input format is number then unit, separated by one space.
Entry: 330 °
